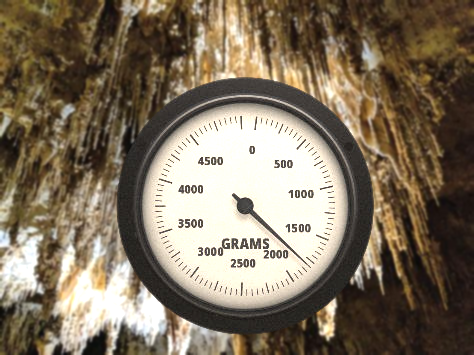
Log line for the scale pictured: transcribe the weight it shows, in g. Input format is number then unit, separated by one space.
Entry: 1800 g
